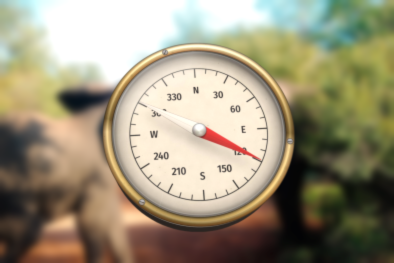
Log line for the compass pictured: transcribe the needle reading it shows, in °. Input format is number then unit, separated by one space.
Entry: 120 °
